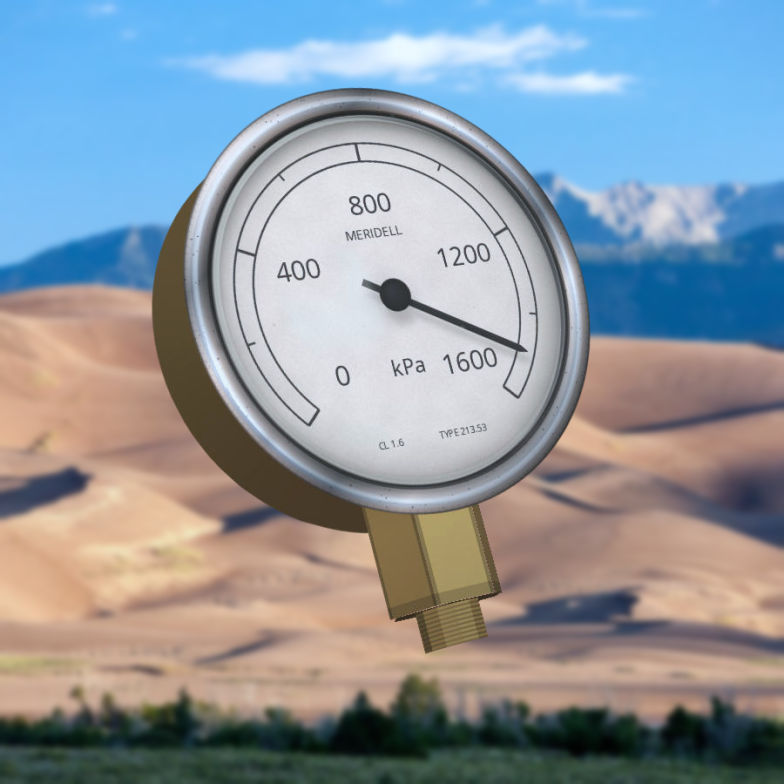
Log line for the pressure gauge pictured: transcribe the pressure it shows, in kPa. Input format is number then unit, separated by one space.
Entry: 1500 kPa
